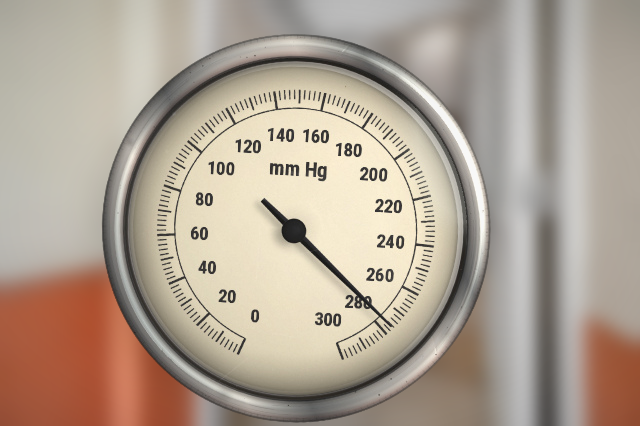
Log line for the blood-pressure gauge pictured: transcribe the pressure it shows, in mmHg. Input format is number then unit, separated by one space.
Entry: 276 mmHg
